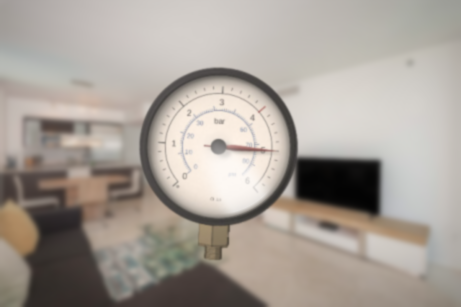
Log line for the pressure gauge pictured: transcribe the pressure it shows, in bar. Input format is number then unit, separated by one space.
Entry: 5 bar
